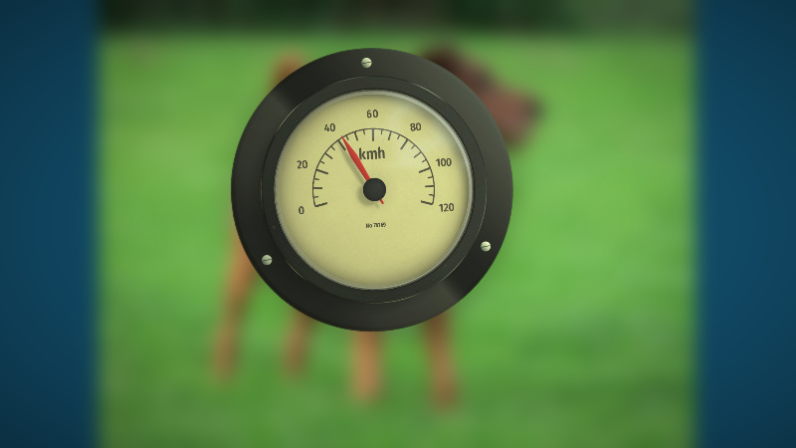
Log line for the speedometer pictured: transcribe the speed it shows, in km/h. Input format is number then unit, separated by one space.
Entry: 42.5 km/h
